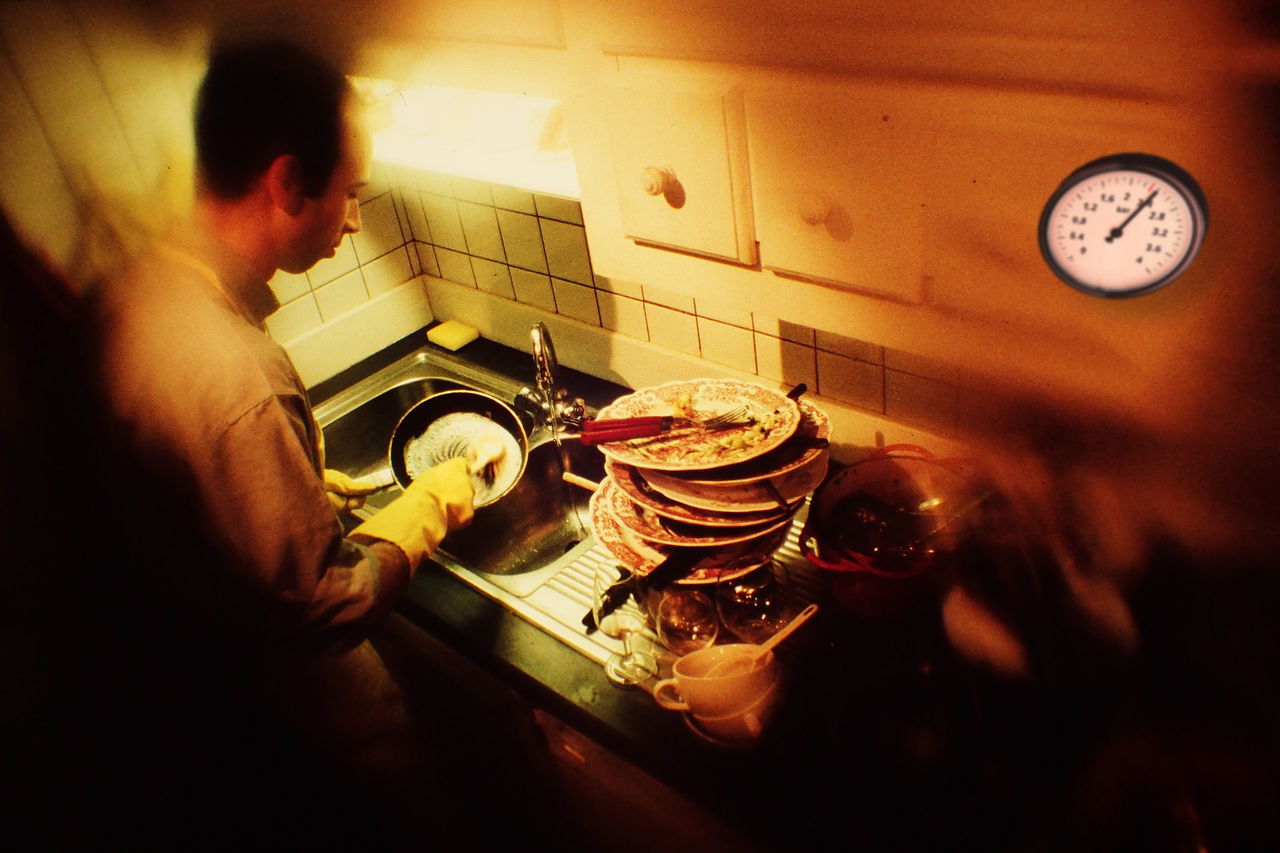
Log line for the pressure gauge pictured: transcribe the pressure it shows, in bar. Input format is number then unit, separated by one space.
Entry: 2.4 bar
